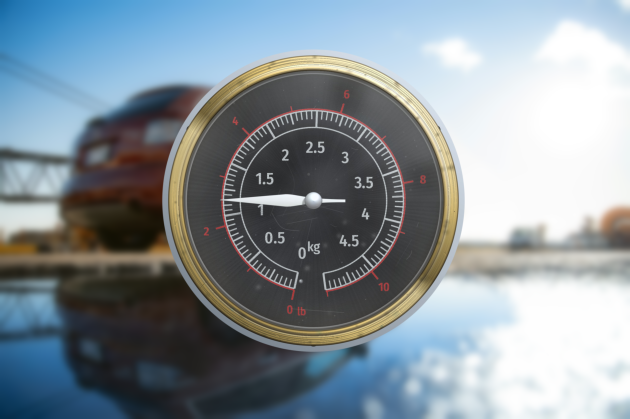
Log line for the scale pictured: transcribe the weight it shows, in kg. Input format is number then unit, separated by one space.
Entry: 1.15 kg
